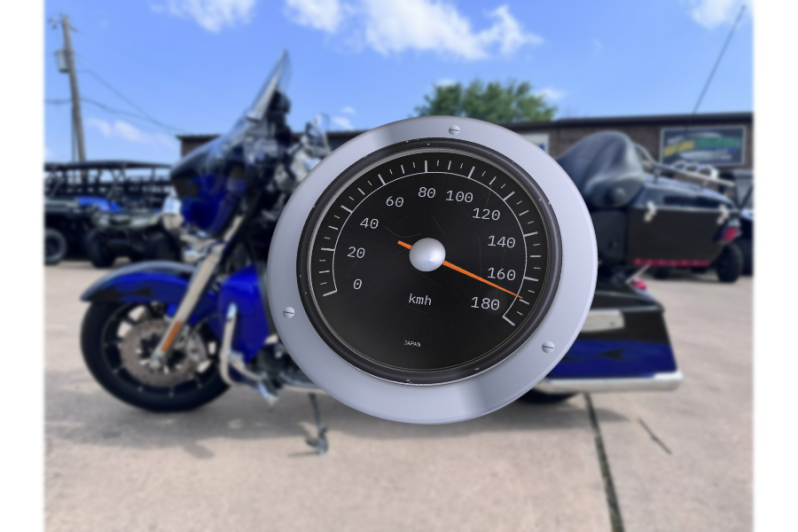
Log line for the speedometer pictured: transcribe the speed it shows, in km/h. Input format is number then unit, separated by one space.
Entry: 170 km/h
